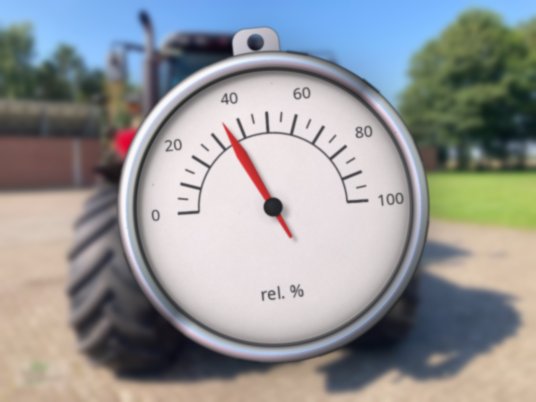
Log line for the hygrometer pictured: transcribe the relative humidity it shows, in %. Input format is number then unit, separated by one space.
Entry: 35 %
